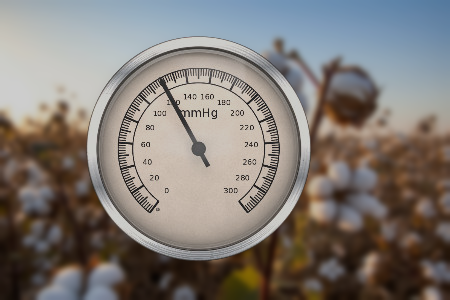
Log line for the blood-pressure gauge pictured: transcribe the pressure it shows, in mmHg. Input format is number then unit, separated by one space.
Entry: 120 mmHg
